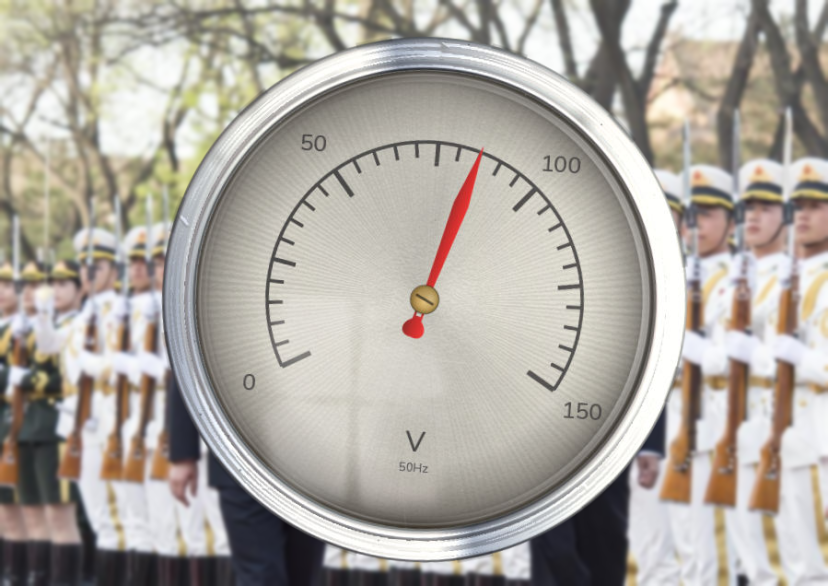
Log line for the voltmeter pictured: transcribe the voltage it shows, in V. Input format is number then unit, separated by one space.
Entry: 85 V
